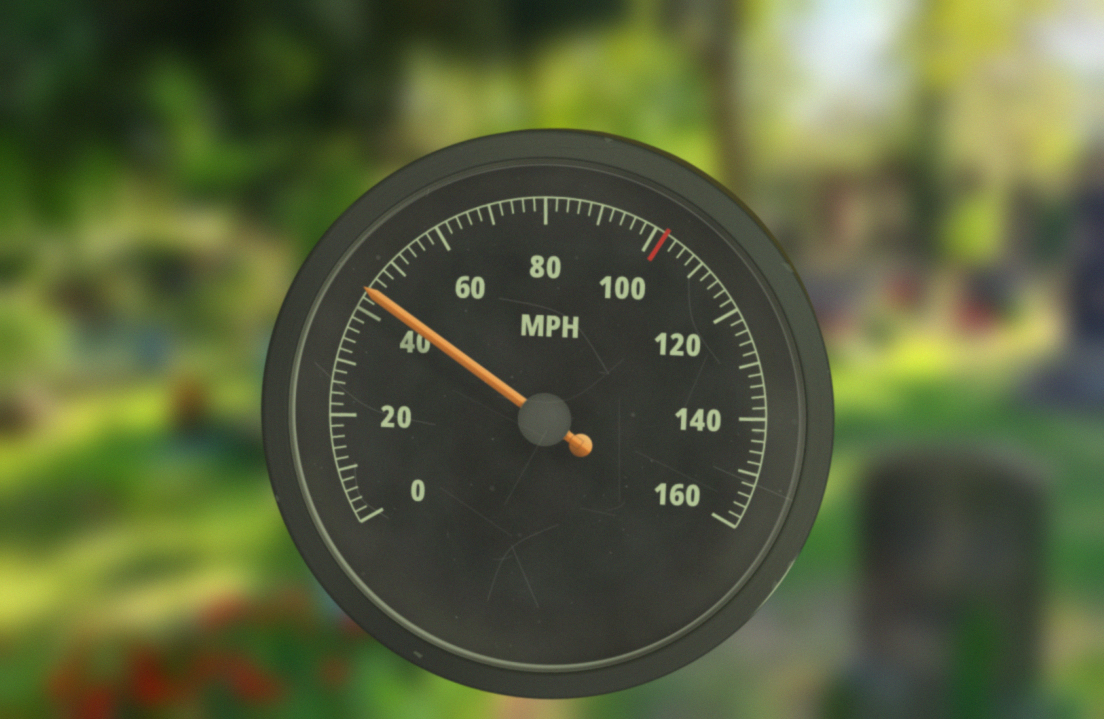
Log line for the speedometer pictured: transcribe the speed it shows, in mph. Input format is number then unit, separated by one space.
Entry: 44 mph
